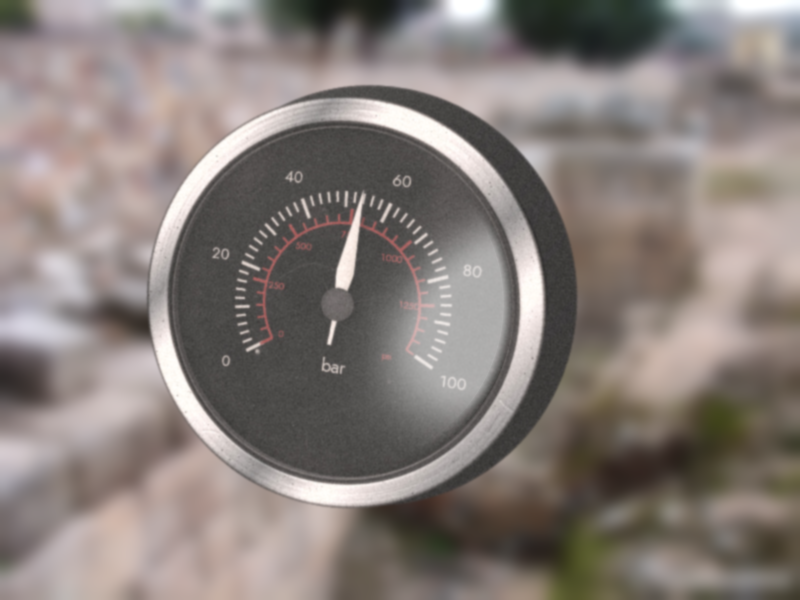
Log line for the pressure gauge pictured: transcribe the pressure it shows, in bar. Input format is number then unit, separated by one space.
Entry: 54 bar
